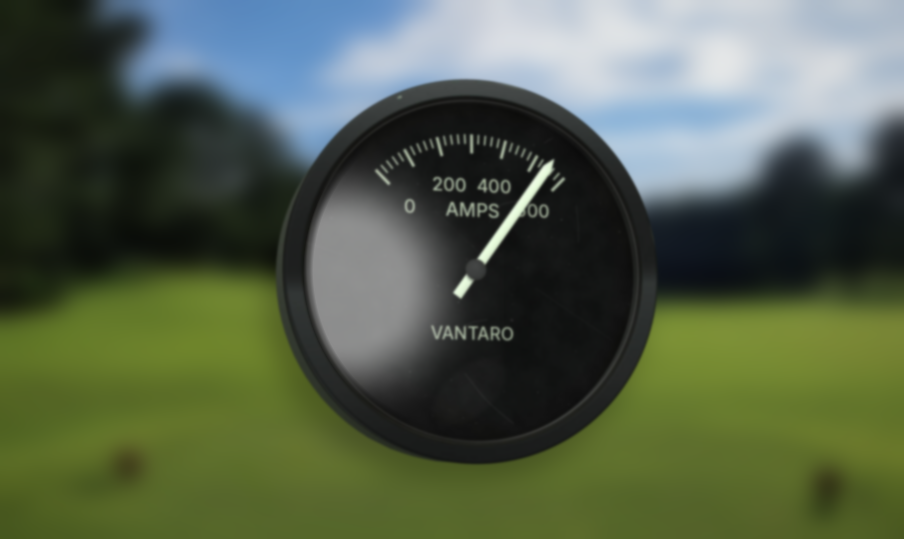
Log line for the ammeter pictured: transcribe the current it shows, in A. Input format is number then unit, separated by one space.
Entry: 540 A
